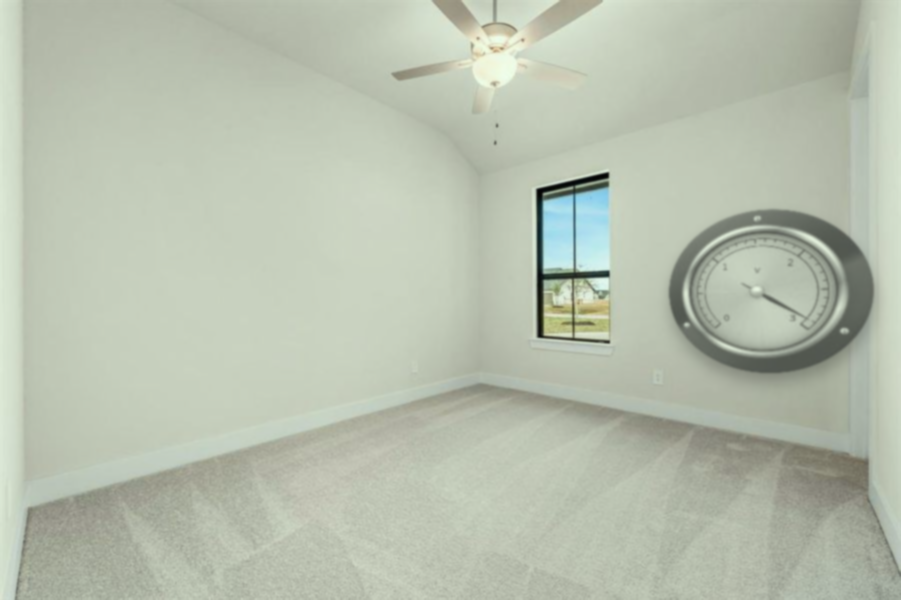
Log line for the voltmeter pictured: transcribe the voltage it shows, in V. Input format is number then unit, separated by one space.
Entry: 2.9 V
